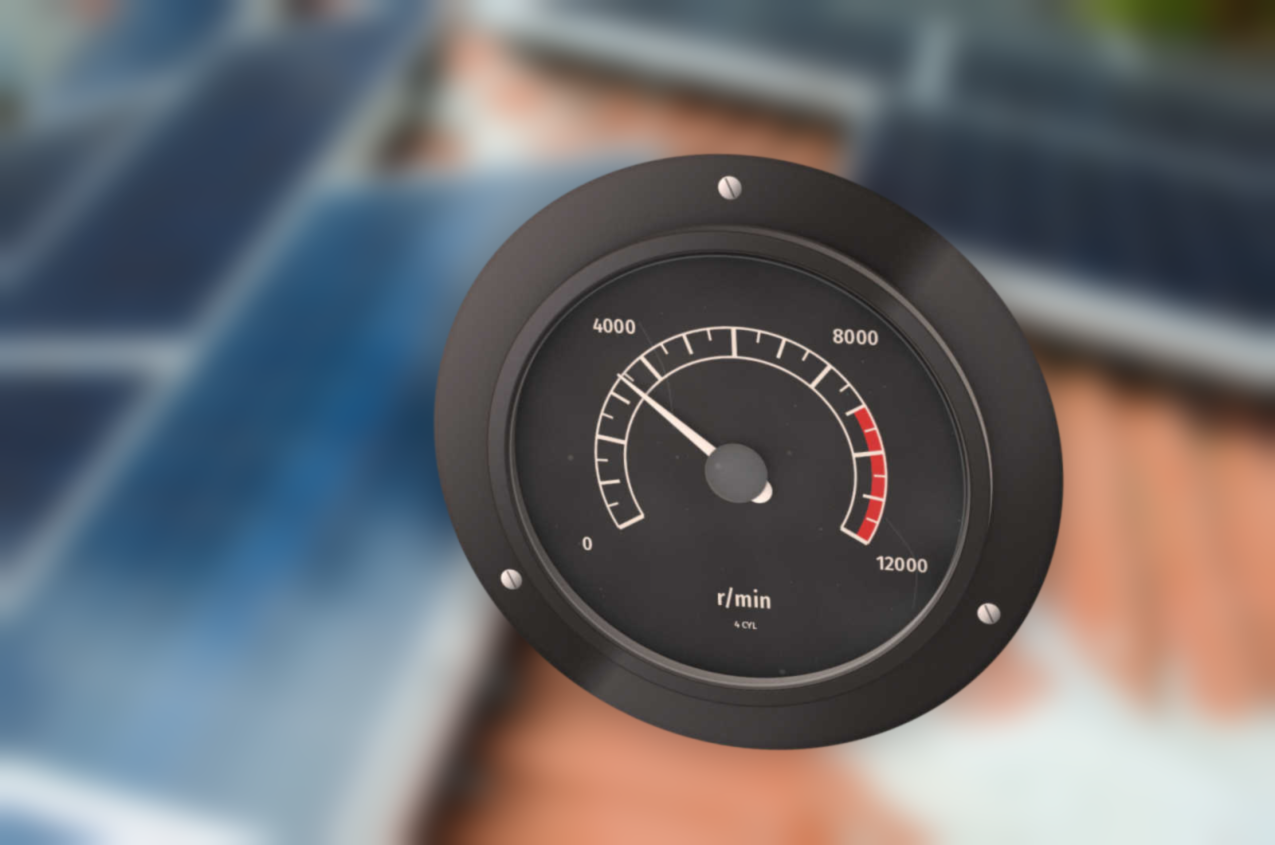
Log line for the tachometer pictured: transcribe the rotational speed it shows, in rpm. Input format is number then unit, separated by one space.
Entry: 3500 rpm
